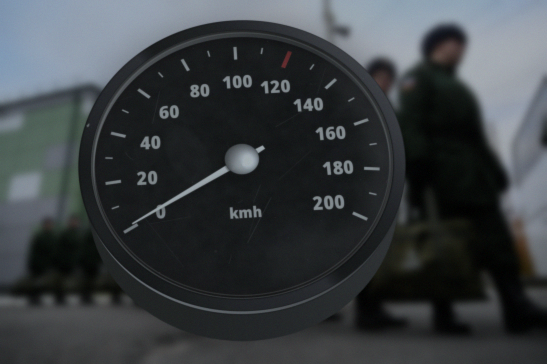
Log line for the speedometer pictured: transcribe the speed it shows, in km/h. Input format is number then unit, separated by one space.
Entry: 0 km/h
